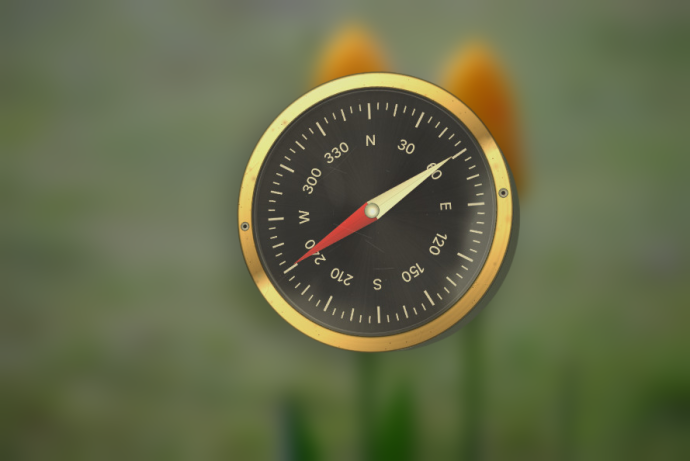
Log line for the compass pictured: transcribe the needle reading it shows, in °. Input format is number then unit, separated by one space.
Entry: 240 °
